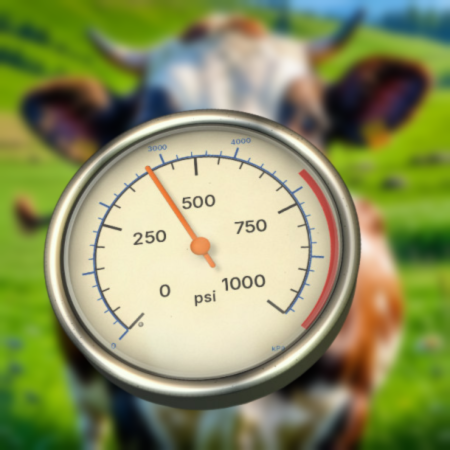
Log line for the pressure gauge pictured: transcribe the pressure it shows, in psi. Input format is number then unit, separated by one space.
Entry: 400 psi
